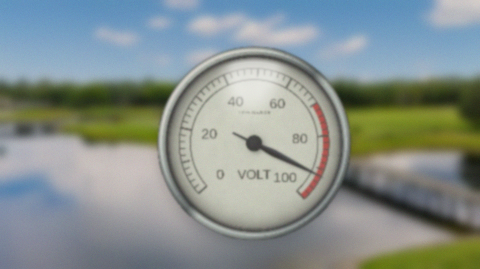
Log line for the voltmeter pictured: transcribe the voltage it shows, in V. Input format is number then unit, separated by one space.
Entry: 92 V
